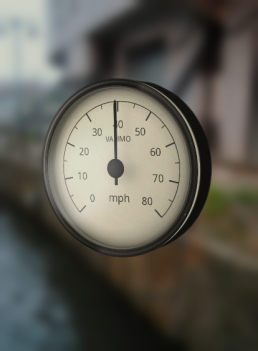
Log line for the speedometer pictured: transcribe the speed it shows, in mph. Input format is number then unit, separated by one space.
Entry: 40 mph
